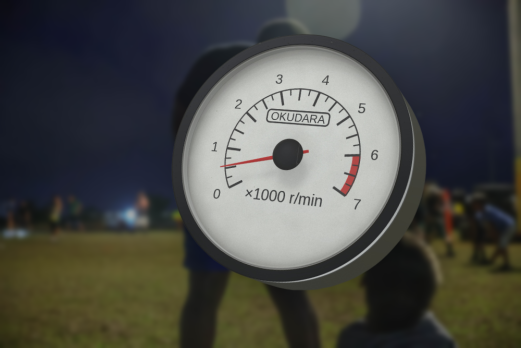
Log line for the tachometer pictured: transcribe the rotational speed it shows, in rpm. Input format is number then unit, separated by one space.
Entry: 500 rpm
